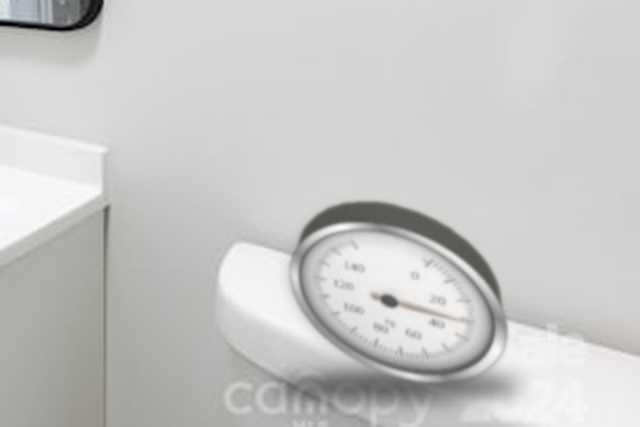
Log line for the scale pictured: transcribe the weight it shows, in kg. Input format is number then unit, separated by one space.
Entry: 30 kg
